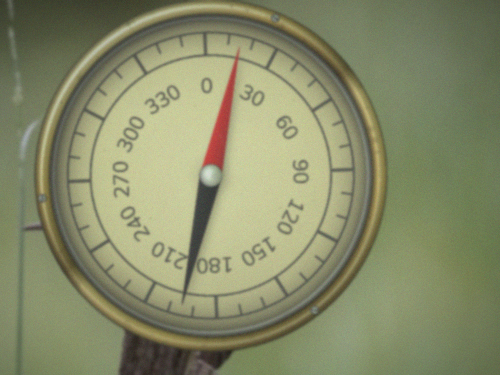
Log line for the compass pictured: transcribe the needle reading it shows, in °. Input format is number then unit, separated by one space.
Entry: 15 °
